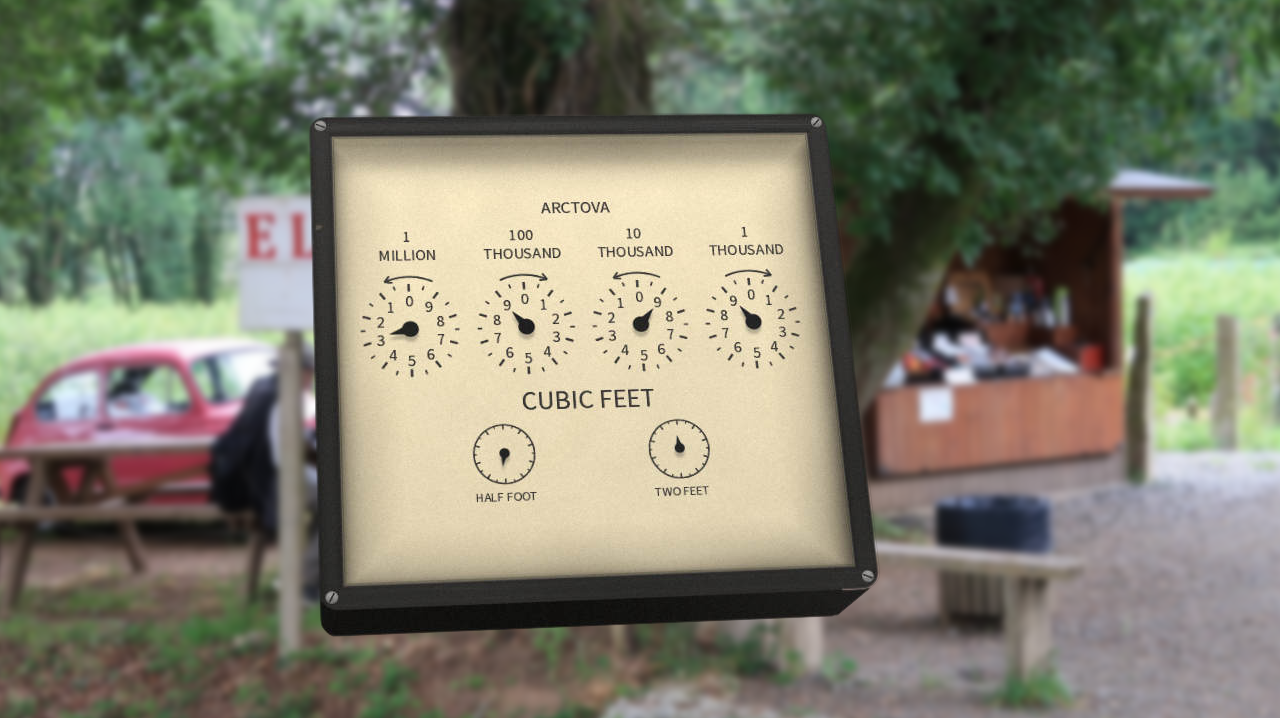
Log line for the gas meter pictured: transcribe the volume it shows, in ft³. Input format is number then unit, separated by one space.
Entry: 288900 ft³
